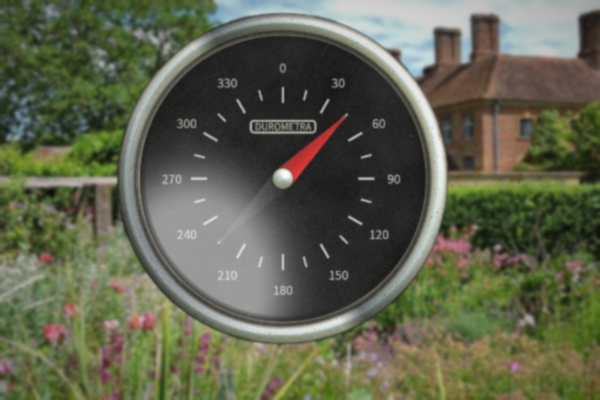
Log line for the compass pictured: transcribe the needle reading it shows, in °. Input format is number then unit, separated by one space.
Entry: 45 °
